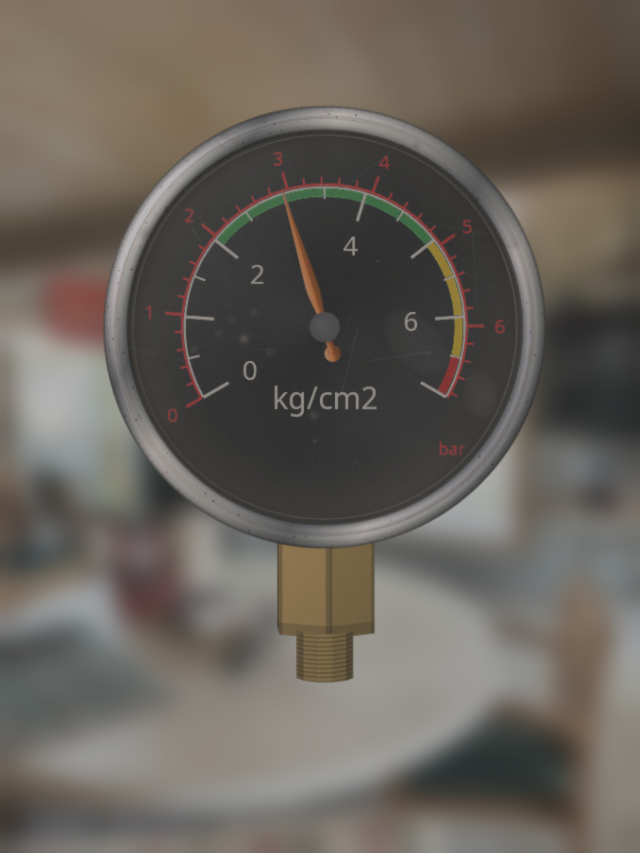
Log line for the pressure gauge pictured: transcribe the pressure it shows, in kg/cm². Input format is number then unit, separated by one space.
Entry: 3 kg/cm²
